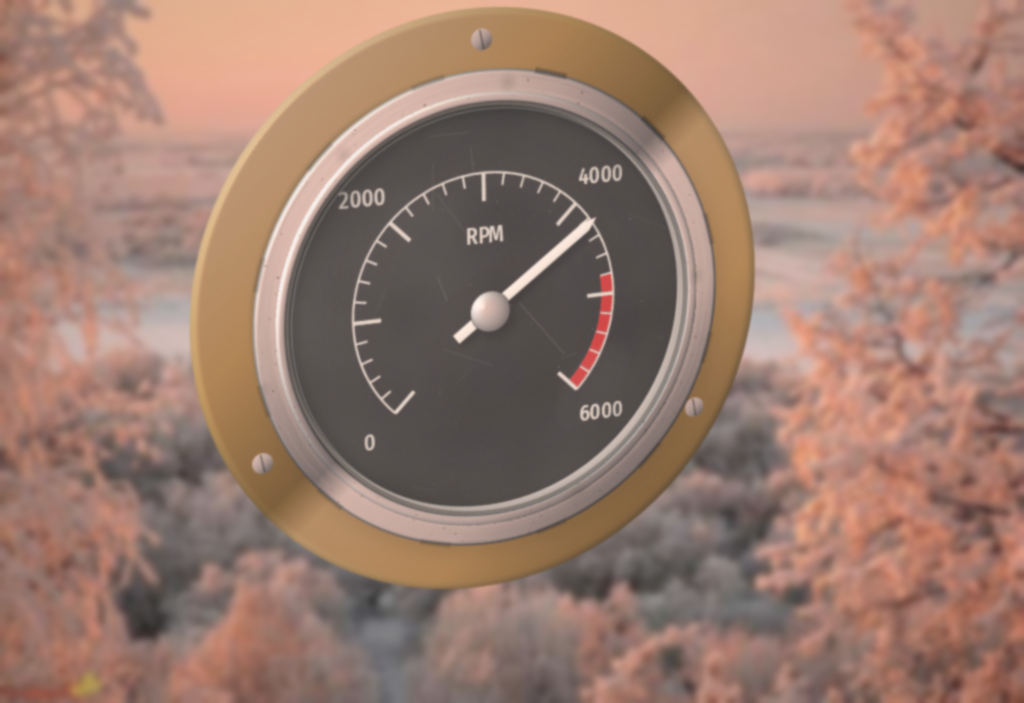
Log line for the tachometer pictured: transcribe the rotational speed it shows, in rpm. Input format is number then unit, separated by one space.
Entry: 4200 rpm
